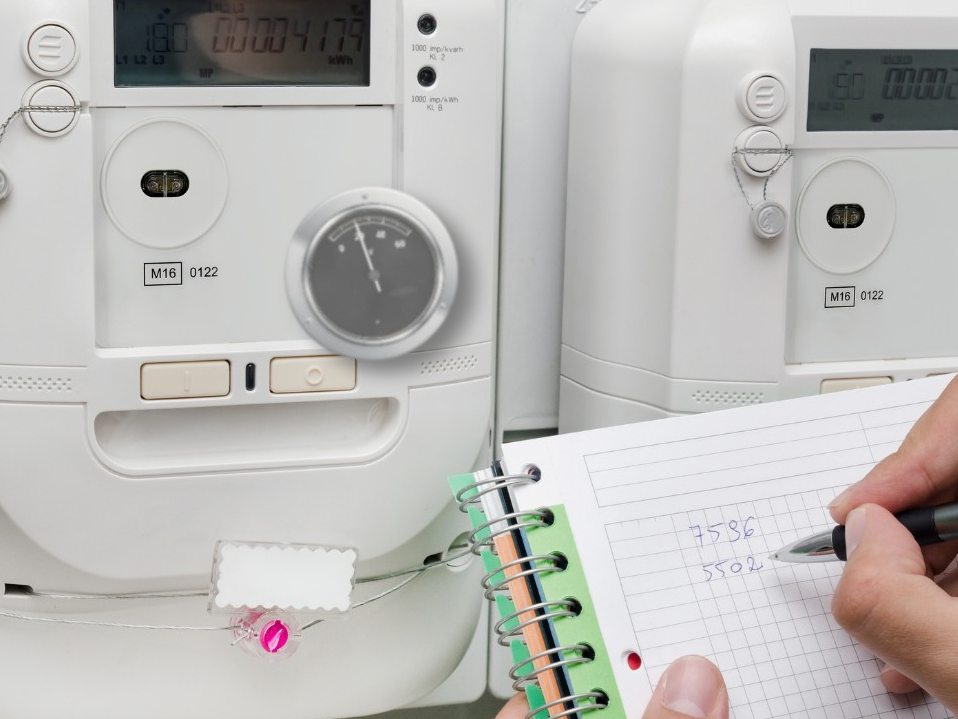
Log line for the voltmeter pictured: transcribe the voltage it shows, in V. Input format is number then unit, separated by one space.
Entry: 20 V
